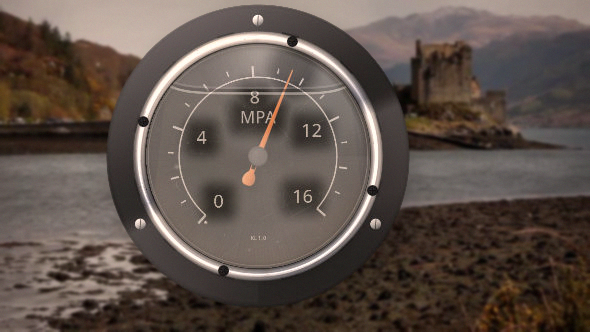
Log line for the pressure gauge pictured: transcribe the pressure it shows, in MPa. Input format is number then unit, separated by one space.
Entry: 9.5 MPa
